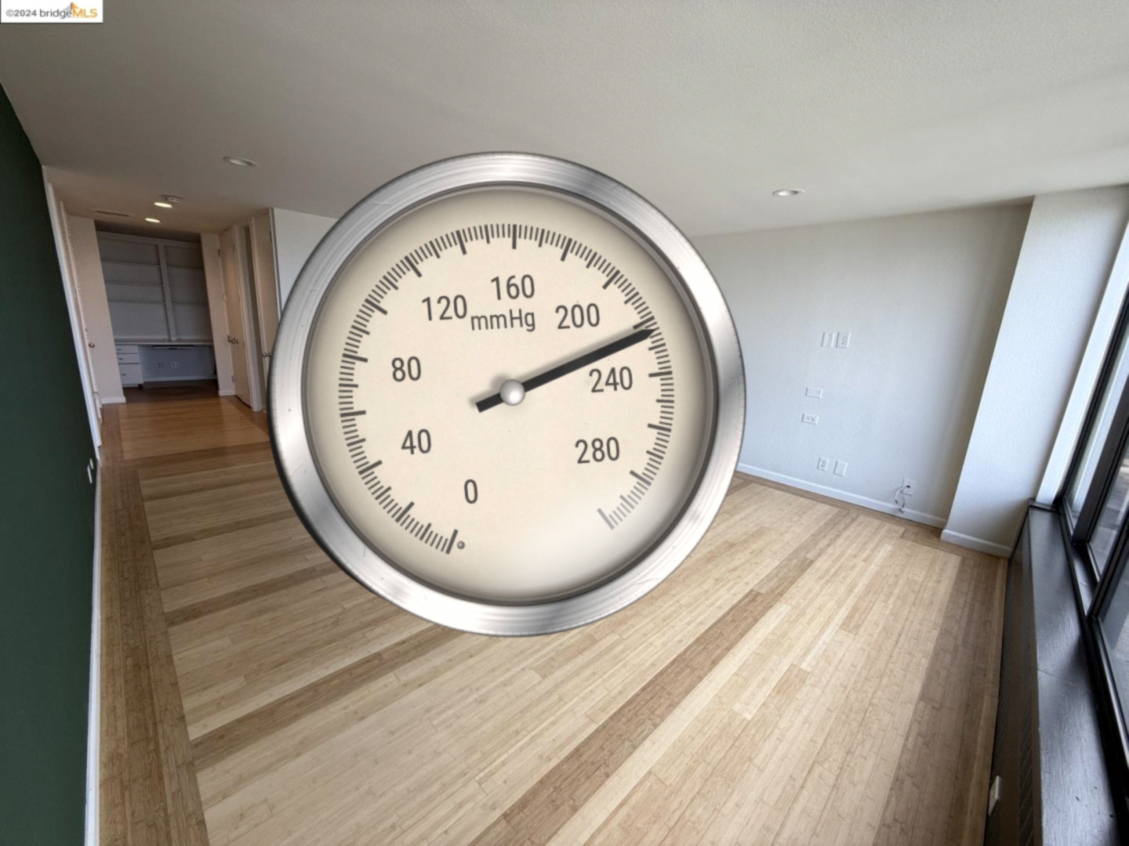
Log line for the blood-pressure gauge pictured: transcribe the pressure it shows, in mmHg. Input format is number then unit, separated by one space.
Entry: 224 mmHg
